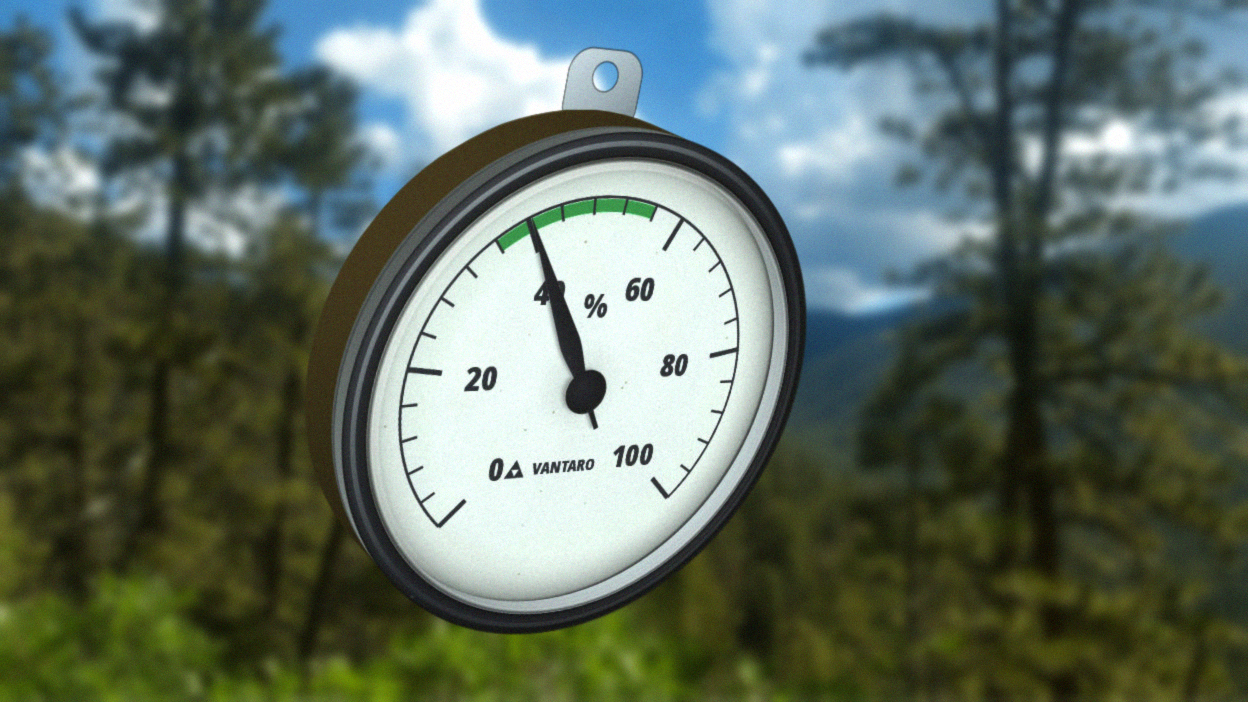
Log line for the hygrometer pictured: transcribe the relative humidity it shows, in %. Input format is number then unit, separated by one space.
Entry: 40 %
